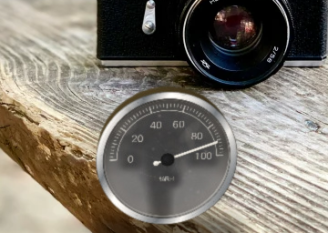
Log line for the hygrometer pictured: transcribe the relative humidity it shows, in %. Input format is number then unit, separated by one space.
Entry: 90 %
